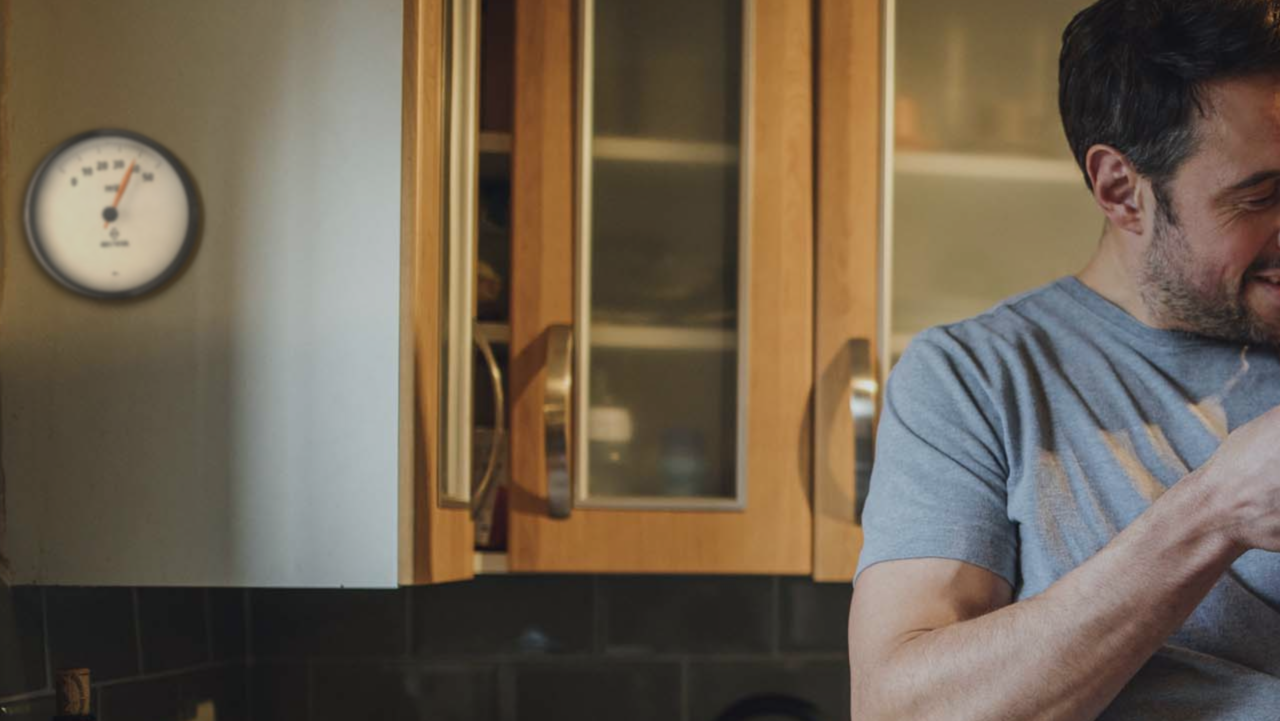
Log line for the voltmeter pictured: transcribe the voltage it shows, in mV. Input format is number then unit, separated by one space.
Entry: 40 mV
